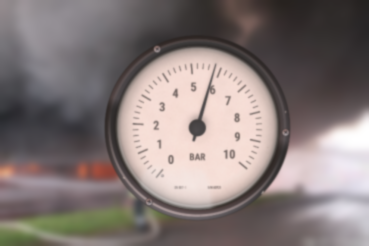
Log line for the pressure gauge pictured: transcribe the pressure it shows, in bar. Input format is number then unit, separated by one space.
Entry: 5.8 bar
